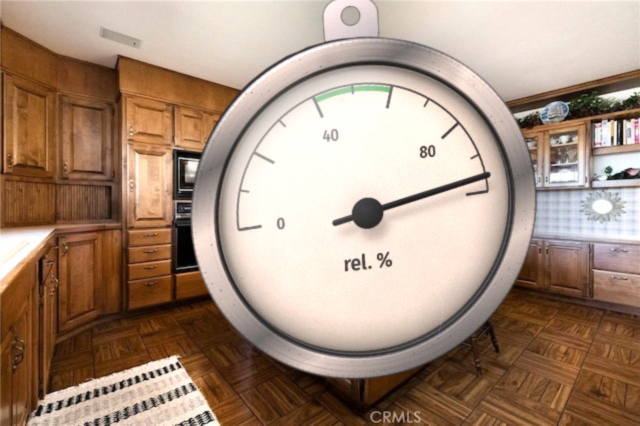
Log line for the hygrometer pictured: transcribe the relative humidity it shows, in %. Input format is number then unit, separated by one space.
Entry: 95 %
